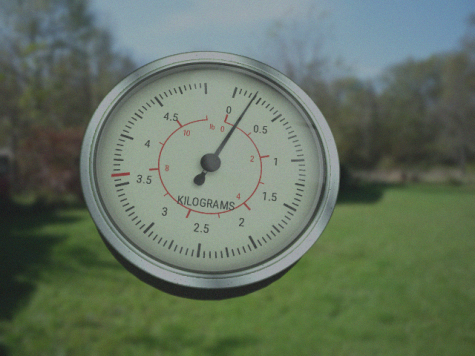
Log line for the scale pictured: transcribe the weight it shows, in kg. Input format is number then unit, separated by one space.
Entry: 0.2 kg
